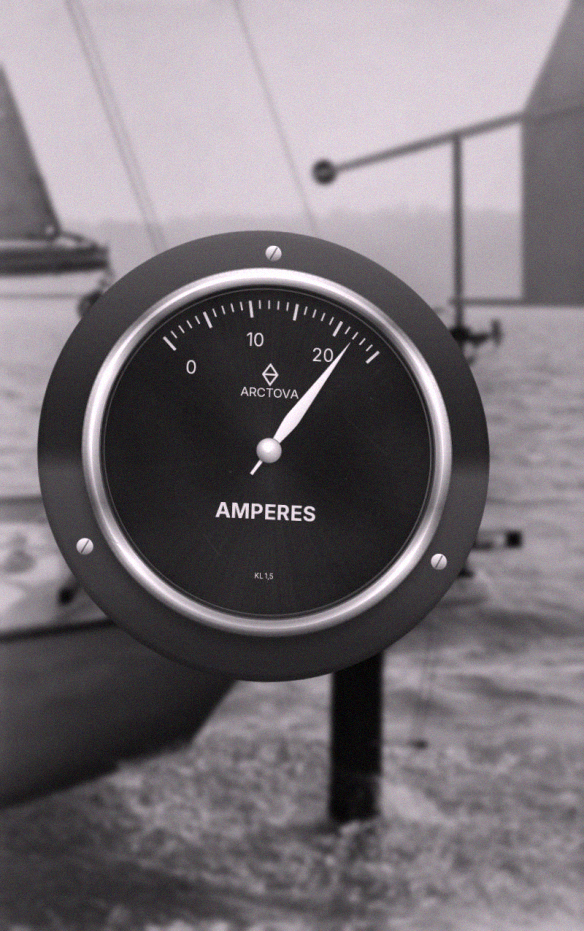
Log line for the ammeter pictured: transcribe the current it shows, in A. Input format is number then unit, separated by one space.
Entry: 22 A
